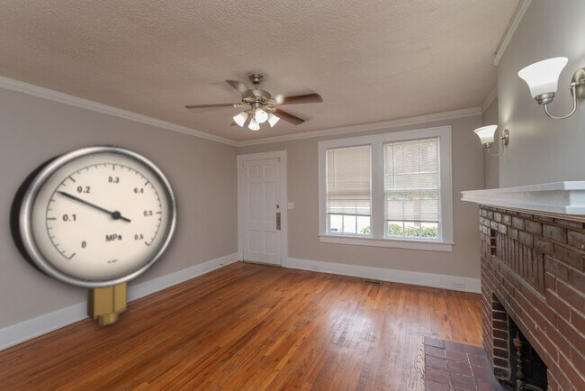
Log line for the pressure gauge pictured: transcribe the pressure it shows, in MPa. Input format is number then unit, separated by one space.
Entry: 0.16 MPa
